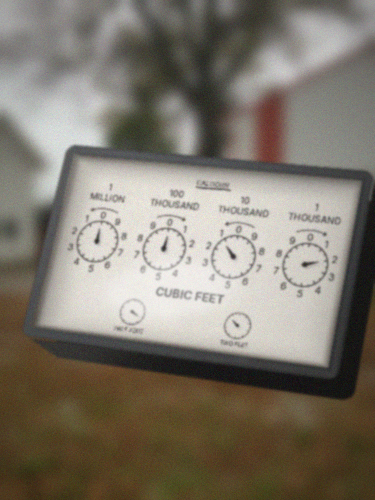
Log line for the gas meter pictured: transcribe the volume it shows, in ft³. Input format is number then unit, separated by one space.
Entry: 1200 ft³
